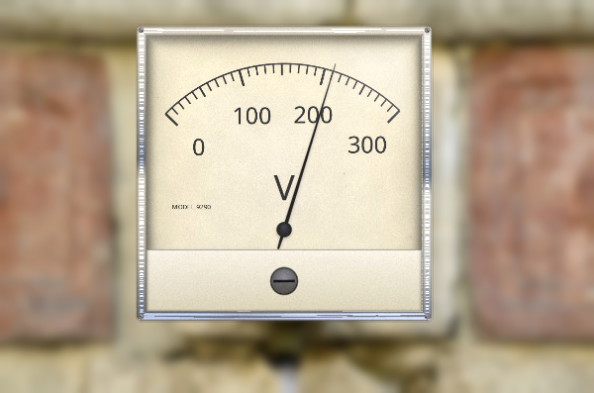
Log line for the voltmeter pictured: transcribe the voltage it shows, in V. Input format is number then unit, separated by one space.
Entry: 210 V
